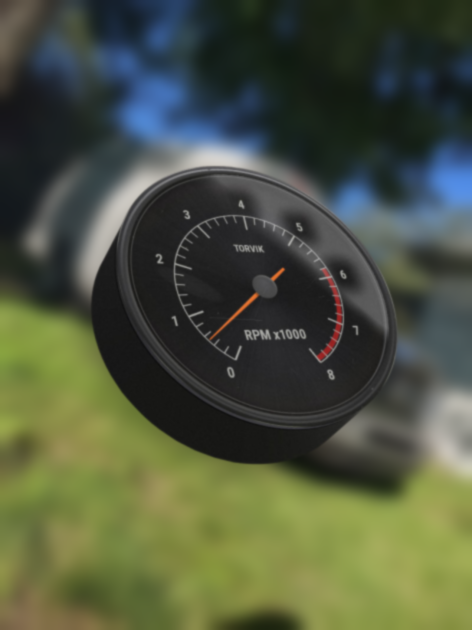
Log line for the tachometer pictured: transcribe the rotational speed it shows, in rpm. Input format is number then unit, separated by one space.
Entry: 500 rpm
